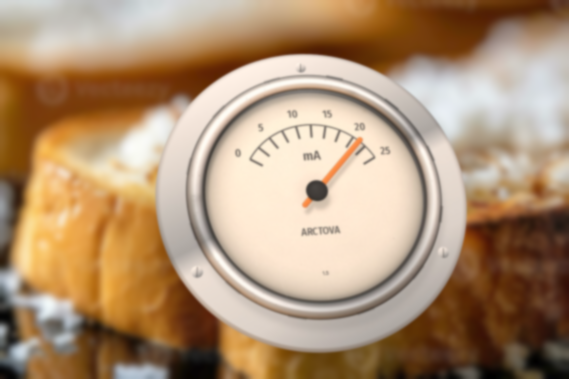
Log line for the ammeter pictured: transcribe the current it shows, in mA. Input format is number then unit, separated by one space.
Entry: 21.25 mA
